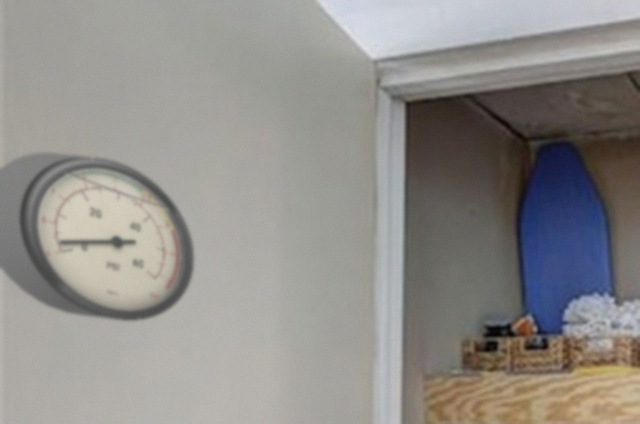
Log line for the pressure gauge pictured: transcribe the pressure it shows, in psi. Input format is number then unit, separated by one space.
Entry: 2.5 psi
